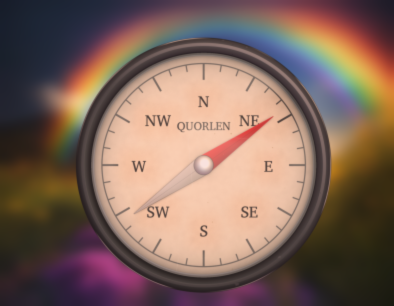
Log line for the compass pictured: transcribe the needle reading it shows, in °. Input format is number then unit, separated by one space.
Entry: 55 °
